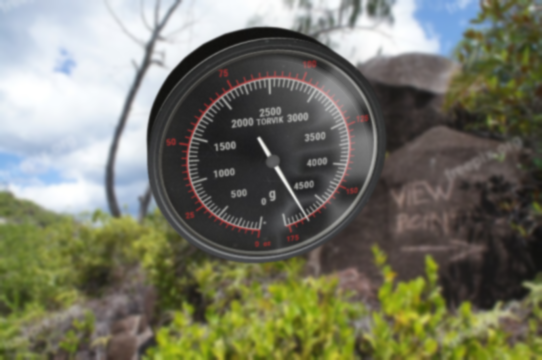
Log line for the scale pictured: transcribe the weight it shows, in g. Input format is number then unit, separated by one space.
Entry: 4750 g
